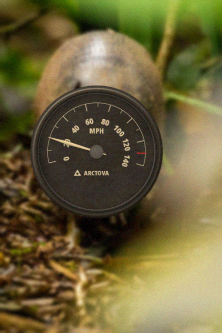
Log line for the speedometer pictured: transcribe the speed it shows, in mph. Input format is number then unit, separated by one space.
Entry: 20 mph
